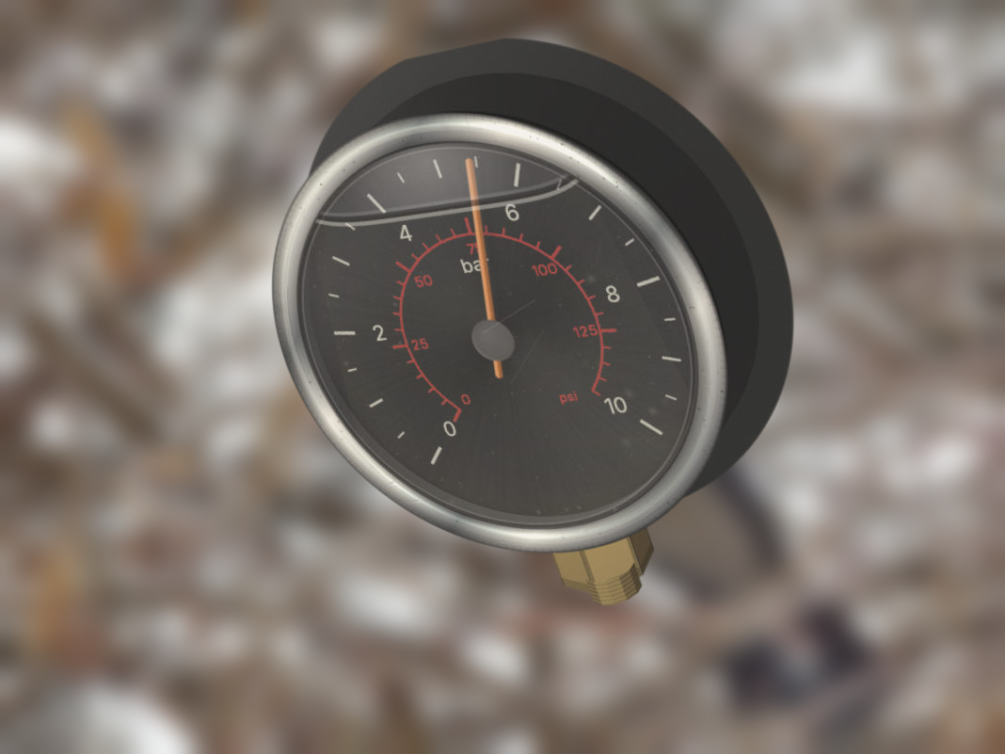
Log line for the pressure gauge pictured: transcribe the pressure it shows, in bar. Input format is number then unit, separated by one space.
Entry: 5.5 bar
